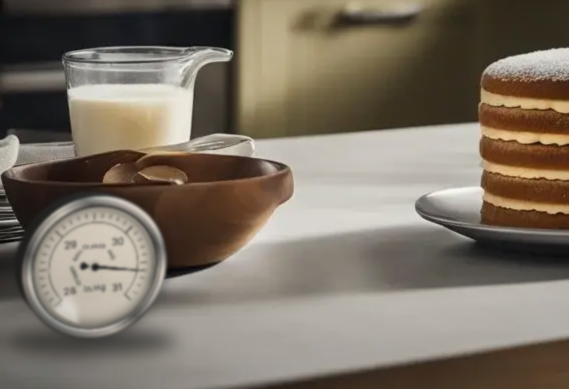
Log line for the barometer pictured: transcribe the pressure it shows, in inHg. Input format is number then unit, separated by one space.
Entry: 30.6 inHg
